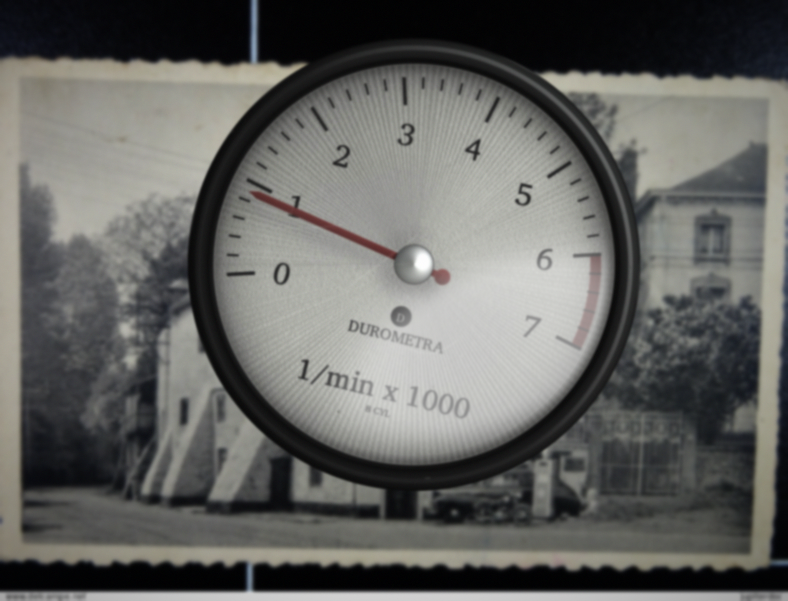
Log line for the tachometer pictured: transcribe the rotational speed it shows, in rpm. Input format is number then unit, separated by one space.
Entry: 900 rpm
